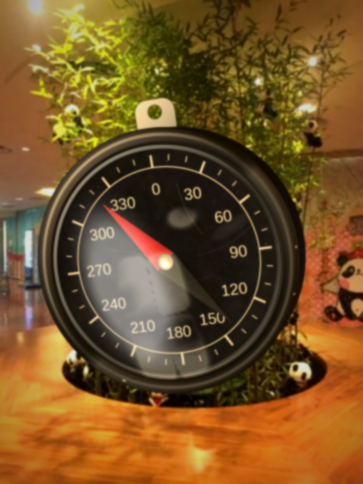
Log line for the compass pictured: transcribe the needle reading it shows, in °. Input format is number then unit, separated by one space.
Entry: 320 °
